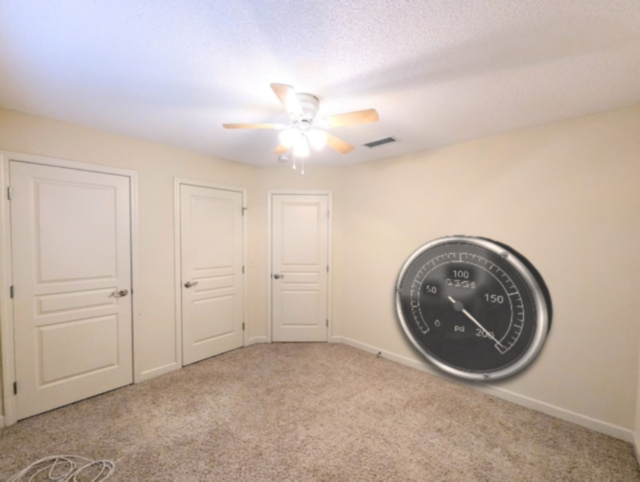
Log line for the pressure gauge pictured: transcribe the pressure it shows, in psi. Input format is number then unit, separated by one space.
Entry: 195 psi
